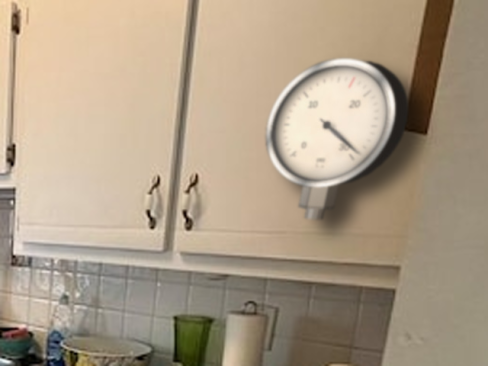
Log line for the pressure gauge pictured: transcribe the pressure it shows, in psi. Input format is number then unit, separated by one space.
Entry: 29 psi
